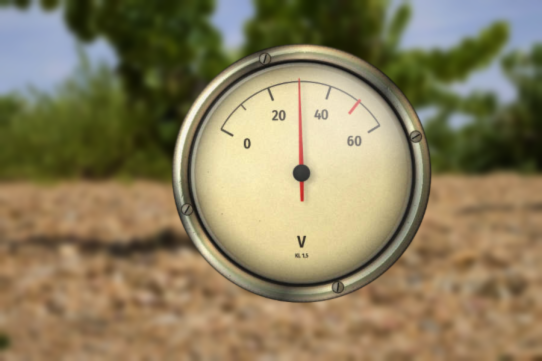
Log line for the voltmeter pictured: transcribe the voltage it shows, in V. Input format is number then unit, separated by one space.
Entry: 30 V
